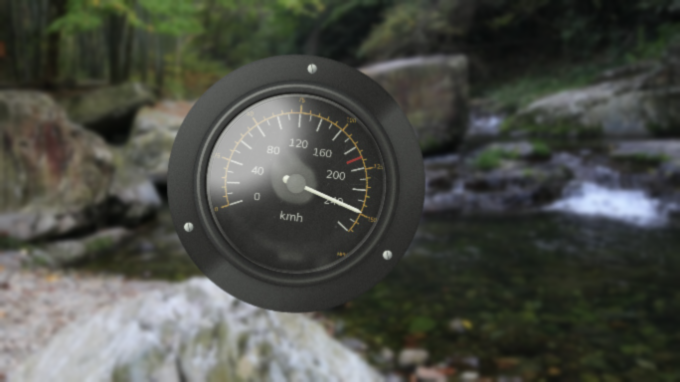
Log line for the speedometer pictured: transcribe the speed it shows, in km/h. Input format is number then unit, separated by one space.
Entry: 240 km/h
